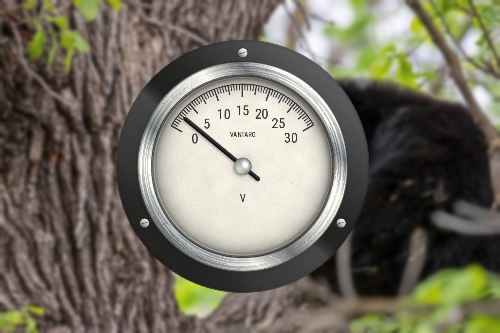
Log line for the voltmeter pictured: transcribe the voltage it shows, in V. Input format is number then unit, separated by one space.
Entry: 2.5 V
